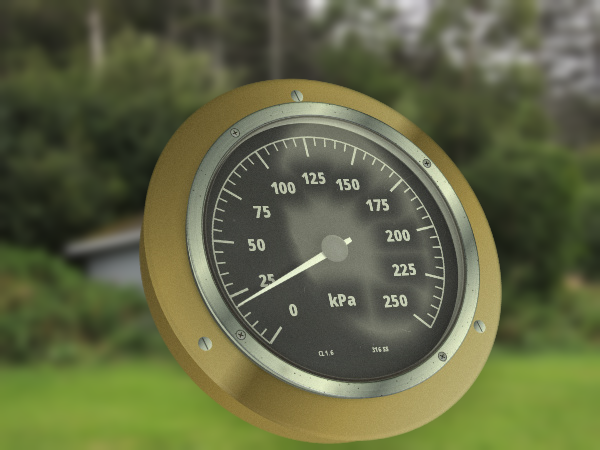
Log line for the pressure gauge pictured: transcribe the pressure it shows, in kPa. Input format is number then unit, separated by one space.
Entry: 20 kPa
